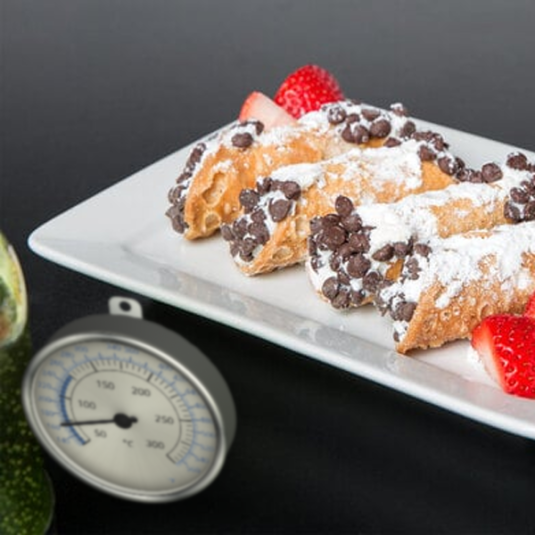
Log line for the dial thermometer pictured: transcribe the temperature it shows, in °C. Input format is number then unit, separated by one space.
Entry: 75 °C
